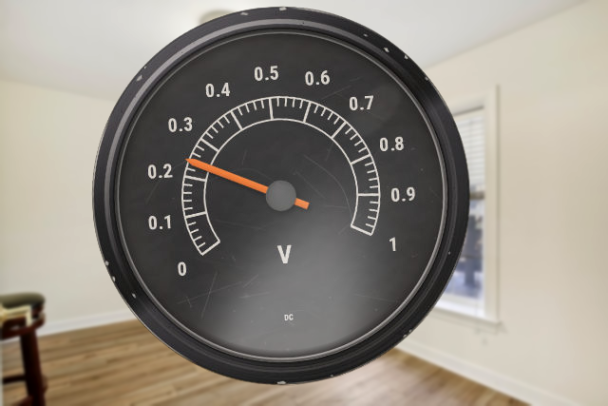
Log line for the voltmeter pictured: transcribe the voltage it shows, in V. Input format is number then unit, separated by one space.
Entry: 0.24 V
